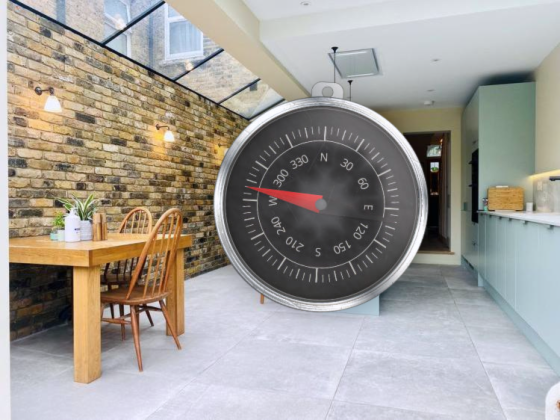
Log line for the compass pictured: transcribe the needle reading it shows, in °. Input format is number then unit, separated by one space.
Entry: 280 °
